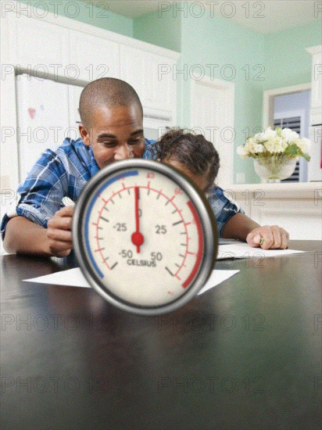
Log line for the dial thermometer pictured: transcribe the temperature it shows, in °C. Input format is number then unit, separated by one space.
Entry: 0 °C
